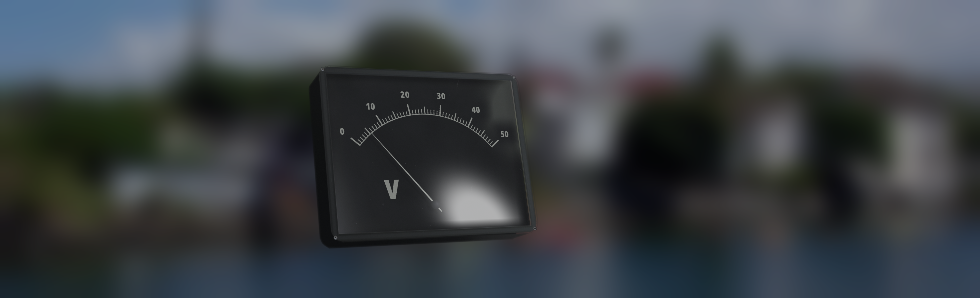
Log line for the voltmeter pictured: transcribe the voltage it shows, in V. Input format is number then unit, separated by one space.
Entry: 5 V
